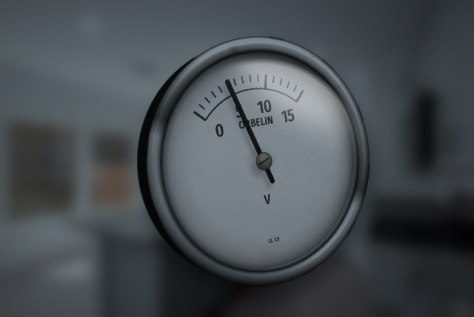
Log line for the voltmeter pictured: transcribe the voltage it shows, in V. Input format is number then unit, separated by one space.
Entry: 5 V
